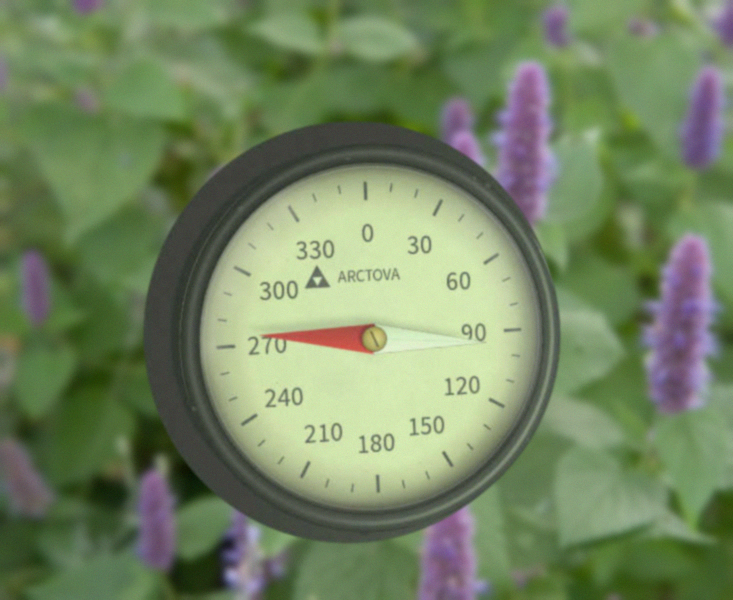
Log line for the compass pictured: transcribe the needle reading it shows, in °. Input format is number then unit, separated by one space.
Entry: 275 °
